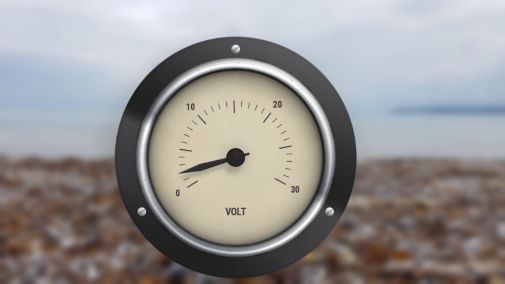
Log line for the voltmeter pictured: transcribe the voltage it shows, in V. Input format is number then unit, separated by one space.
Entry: 2 V
